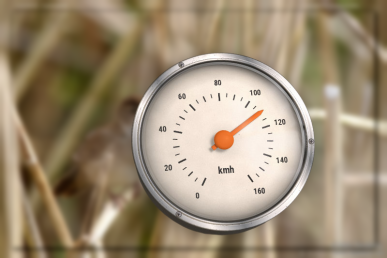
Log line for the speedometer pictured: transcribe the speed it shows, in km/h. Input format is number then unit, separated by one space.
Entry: 110 km/h
